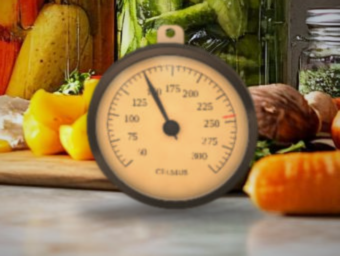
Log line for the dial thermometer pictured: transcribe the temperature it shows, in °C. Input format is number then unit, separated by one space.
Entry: 150 °C
